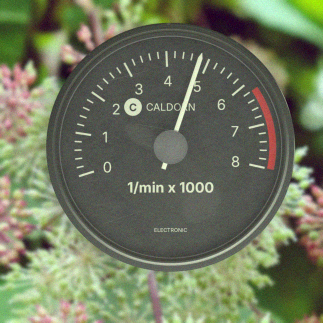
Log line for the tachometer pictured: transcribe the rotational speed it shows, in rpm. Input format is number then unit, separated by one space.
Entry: 4800 rpm
